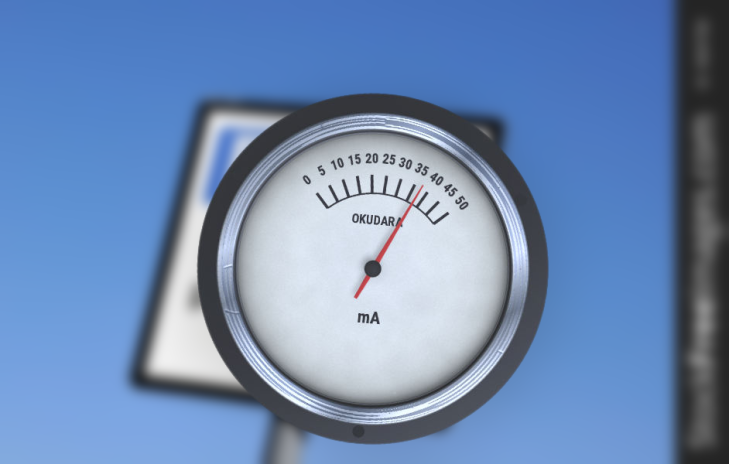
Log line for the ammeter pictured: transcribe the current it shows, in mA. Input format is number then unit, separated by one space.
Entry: 37.5 mA
